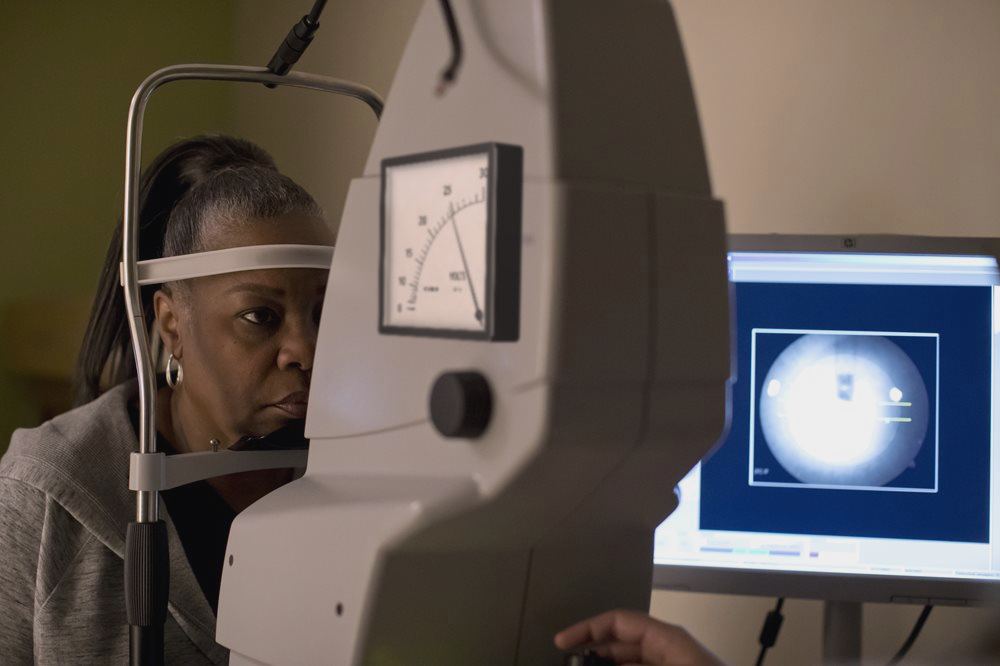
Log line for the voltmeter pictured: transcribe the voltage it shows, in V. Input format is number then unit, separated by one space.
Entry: 25 V
